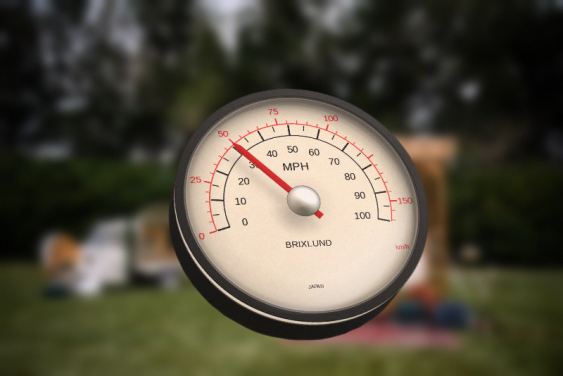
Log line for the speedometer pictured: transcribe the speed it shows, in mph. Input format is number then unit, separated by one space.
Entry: 30 mph
